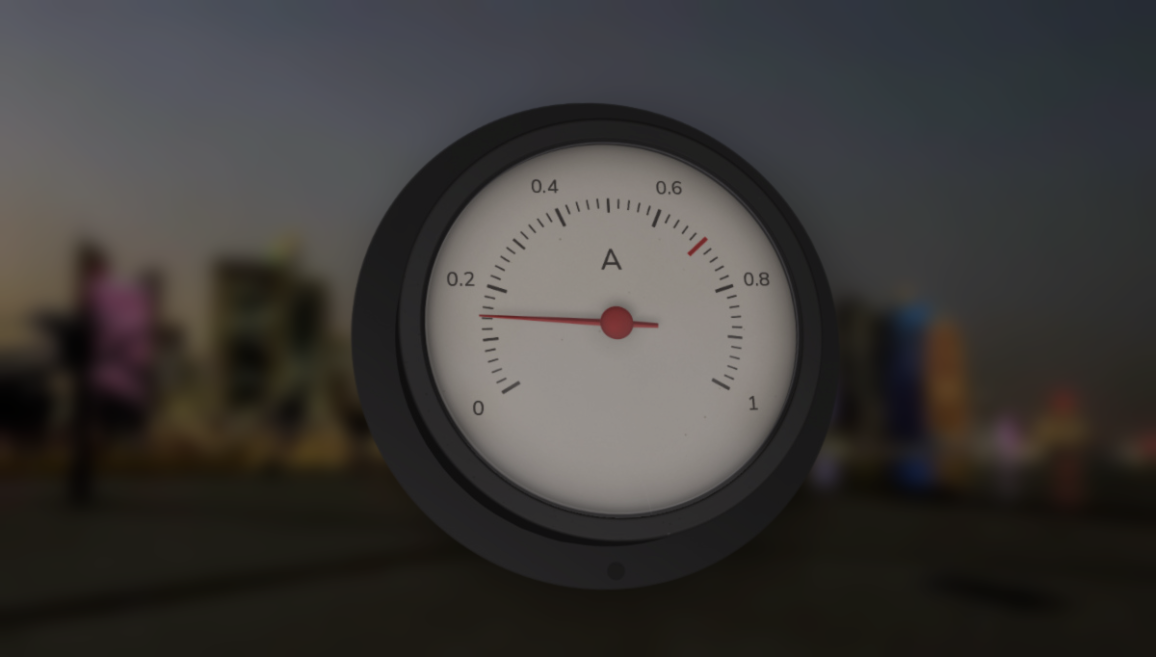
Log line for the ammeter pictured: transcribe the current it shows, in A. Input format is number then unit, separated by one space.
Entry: 0.14 A
